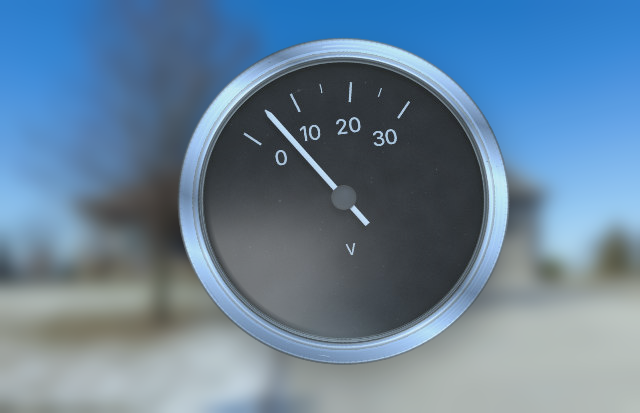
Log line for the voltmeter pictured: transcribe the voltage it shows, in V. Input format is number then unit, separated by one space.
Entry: 5 V
